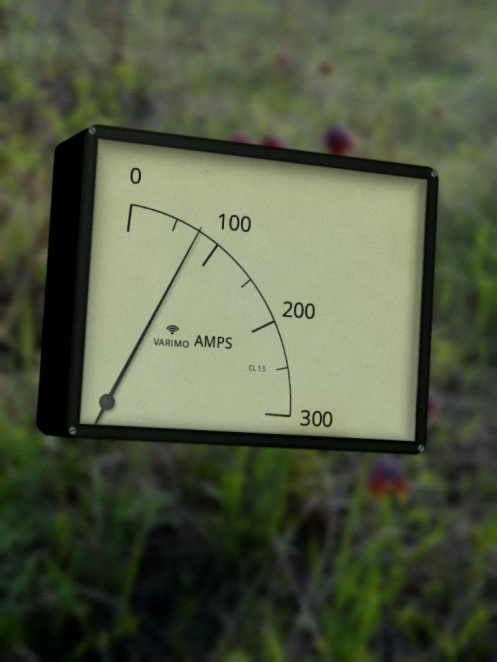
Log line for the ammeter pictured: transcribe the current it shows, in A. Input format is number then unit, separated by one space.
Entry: 75 A
